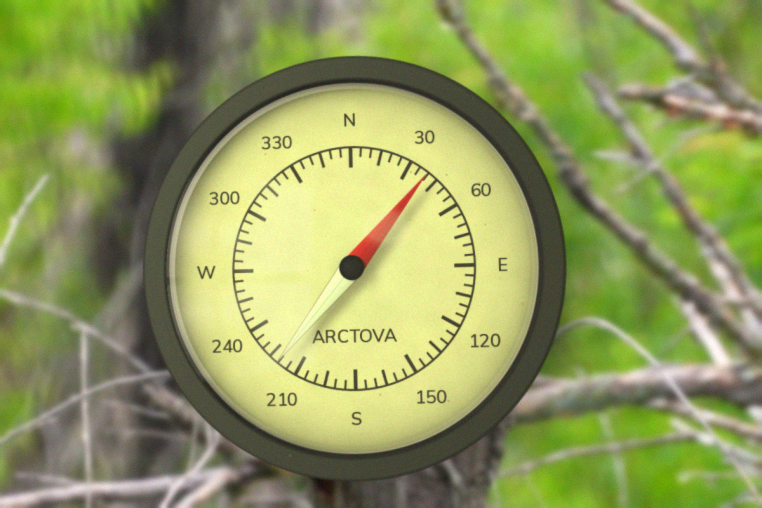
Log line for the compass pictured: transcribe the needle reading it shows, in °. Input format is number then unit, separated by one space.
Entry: 40 °
